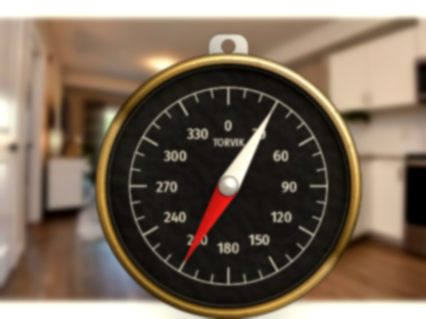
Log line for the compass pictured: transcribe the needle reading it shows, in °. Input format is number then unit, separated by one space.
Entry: 210 °
